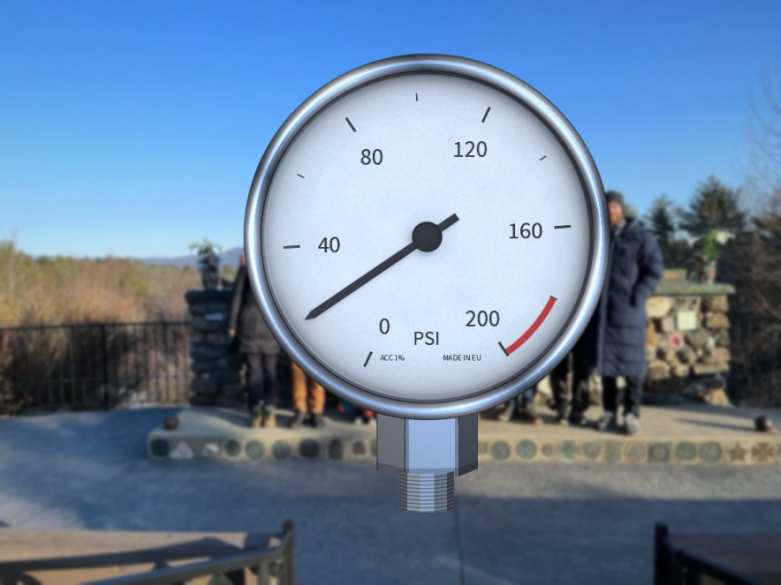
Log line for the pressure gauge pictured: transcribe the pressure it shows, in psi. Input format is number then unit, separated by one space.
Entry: 20 psi
